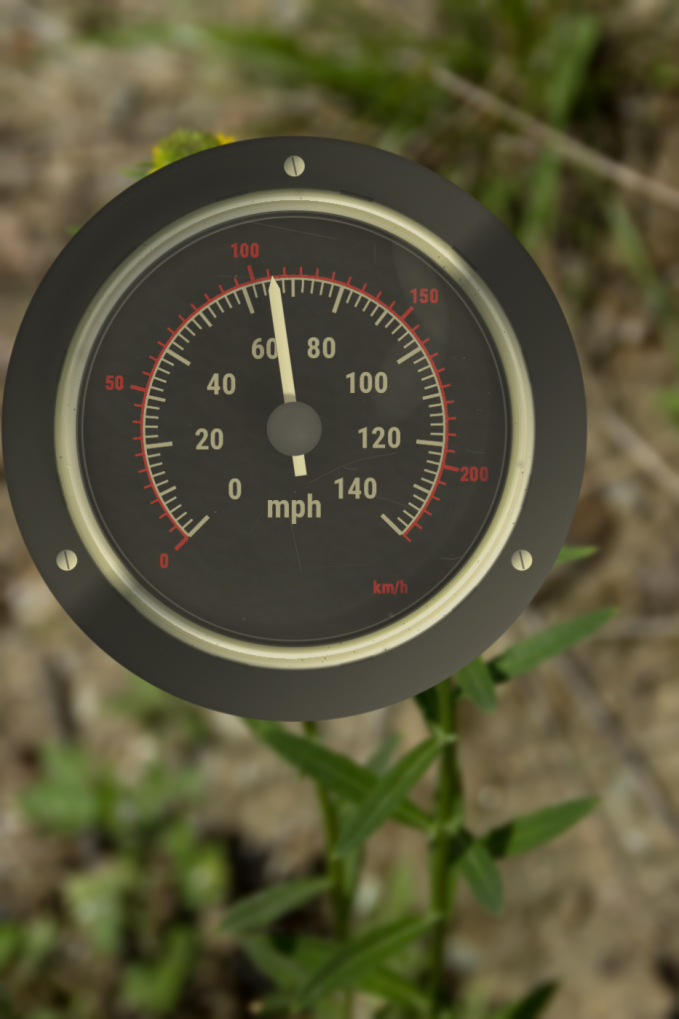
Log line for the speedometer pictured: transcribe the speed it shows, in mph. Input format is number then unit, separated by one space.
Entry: 66 mph
